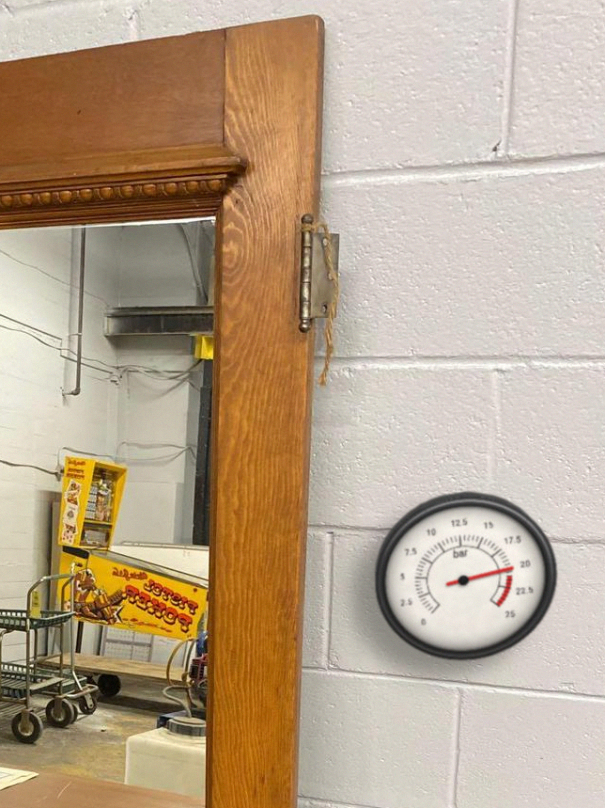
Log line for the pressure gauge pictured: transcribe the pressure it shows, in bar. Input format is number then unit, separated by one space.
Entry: 20 bar
